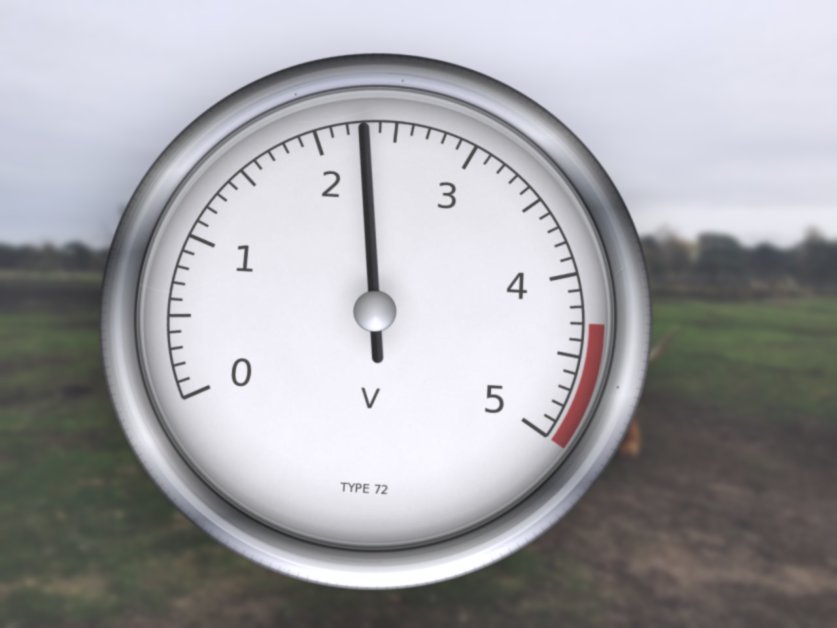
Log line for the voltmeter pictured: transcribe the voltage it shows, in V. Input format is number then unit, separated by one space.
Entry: 2.3 V
